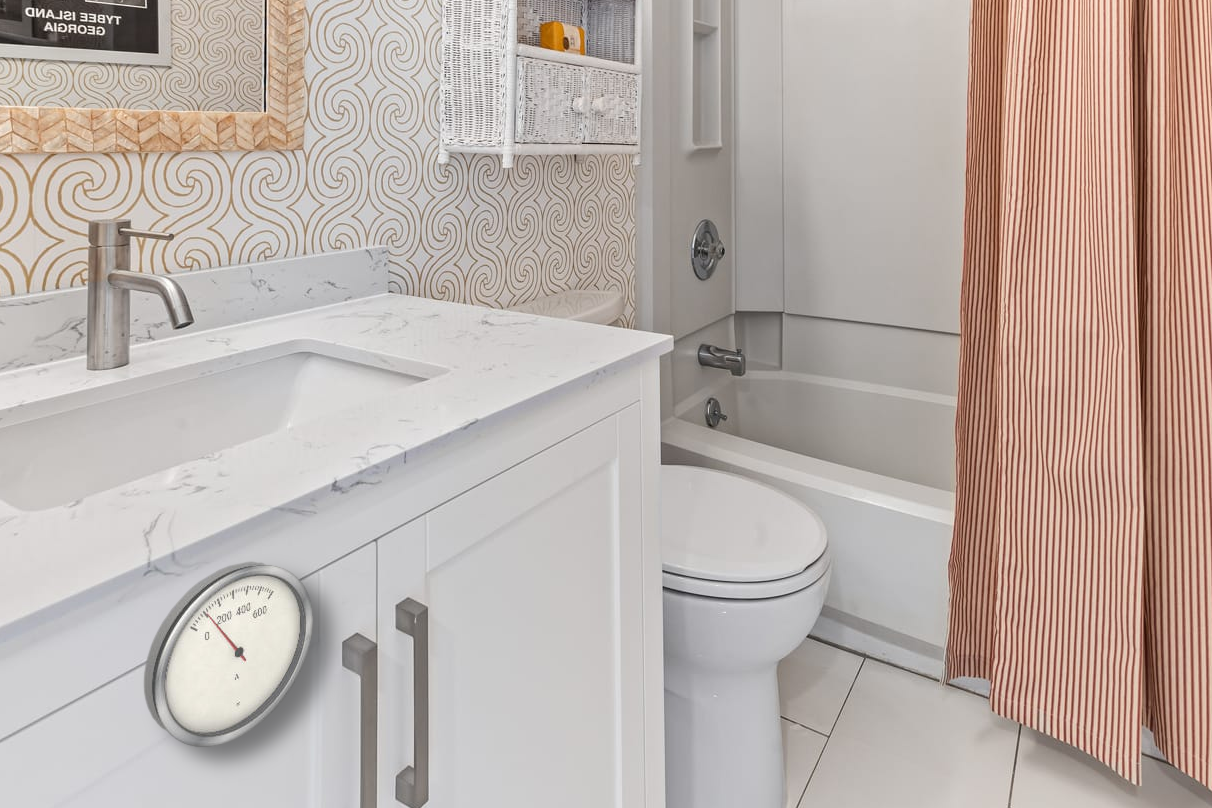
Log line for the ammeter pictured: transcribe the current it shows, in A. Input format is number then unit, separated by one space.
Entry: 100 A
